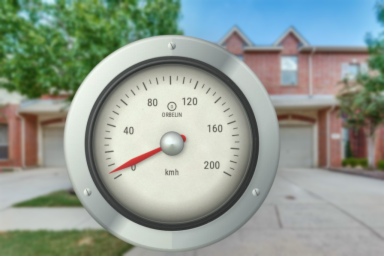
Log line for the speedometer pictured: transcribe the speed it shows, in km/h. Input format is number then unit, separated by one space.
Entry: 5 km/h
